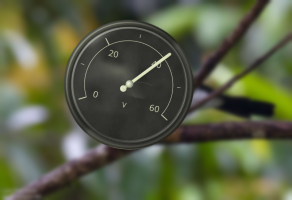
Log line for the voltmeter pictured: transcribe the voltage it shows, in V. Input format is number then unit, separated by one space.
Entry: 40 V
